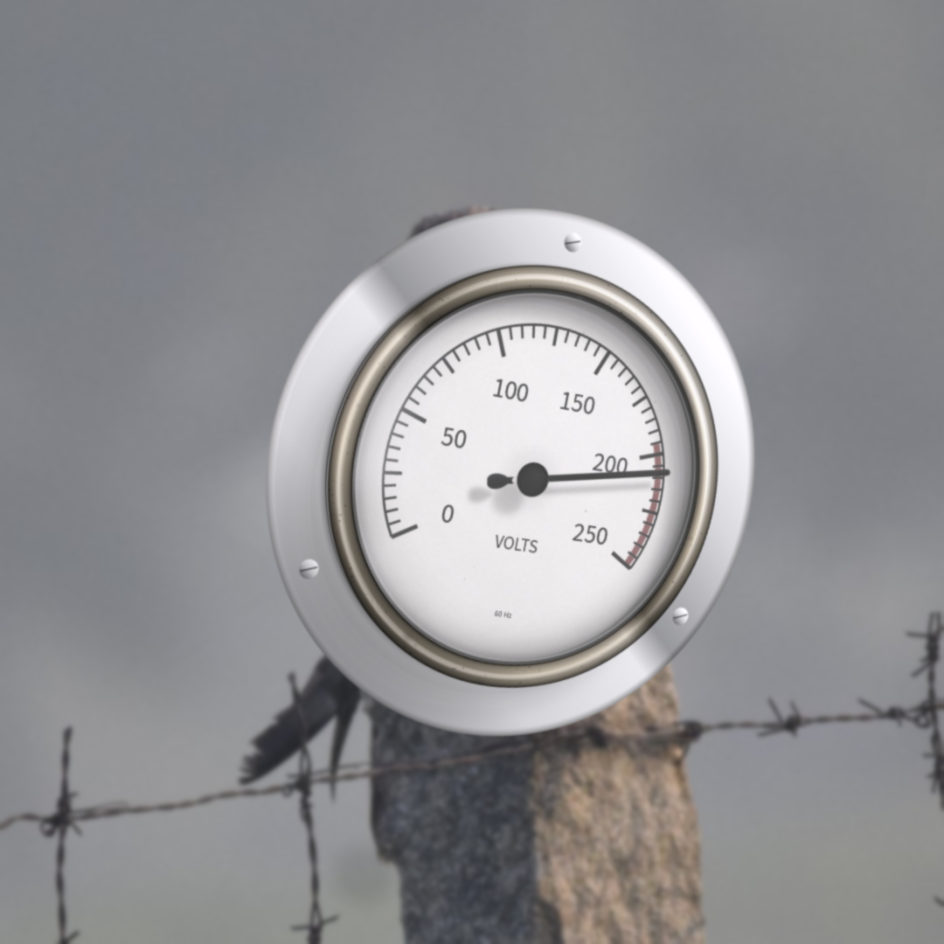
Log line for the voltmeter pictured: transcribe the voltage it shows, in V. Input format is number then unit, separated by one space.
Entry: 207.5 V
